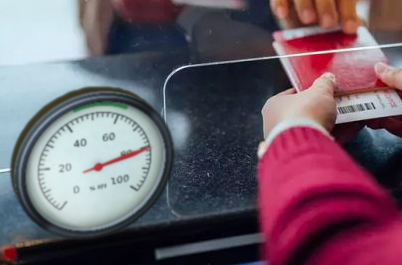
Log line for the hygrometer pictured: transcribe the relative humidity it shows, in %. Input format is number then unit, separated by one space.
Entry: 80 %
